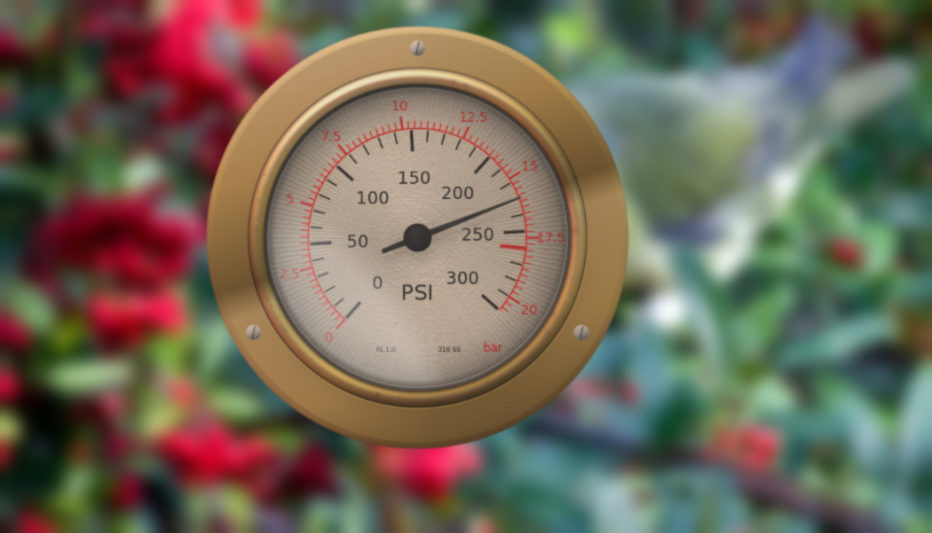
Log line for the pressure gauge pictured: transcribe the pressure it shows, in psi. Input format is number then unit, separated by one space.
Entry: 230 psi
